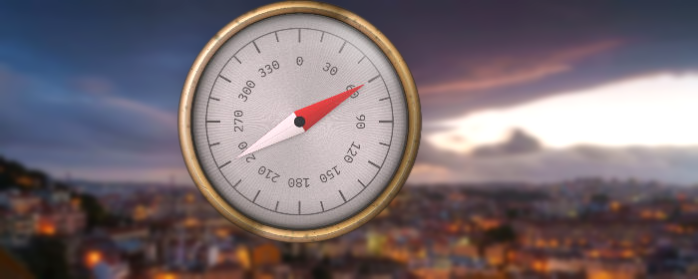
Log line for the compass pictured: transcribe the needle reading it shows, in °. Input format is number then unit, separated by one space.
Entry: 60 °
